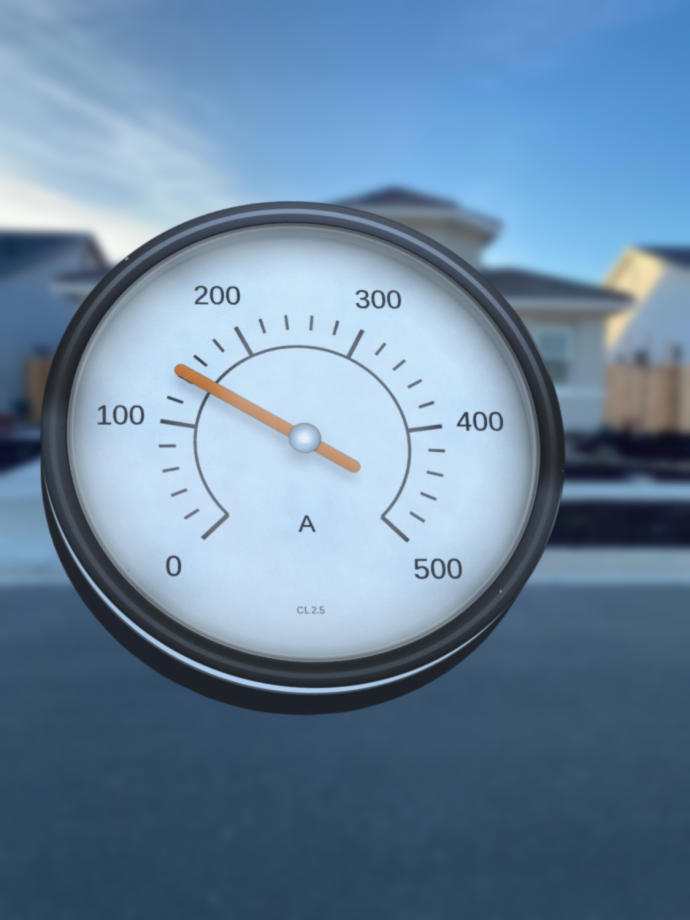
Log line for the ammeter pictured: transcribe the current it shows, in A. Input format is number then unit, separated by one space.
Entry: 140 A
